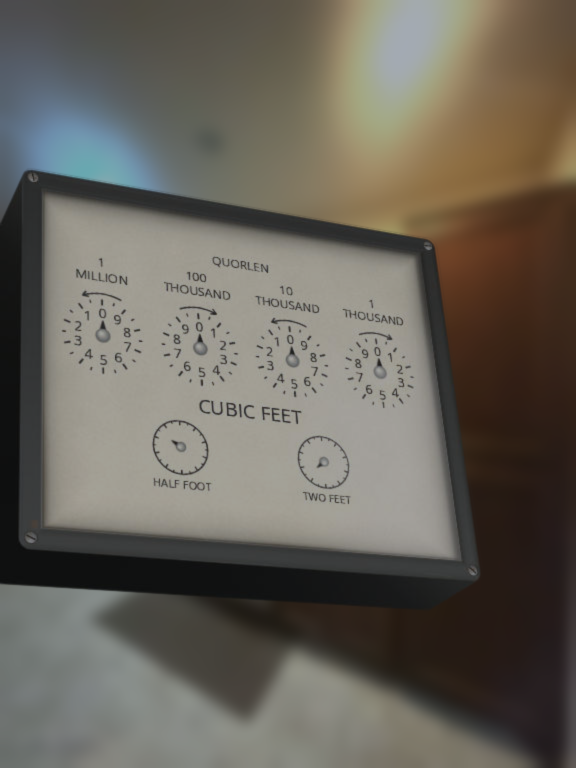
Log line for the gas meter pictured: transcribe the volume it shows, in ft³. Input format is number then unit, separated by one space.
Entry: 0 ft³
